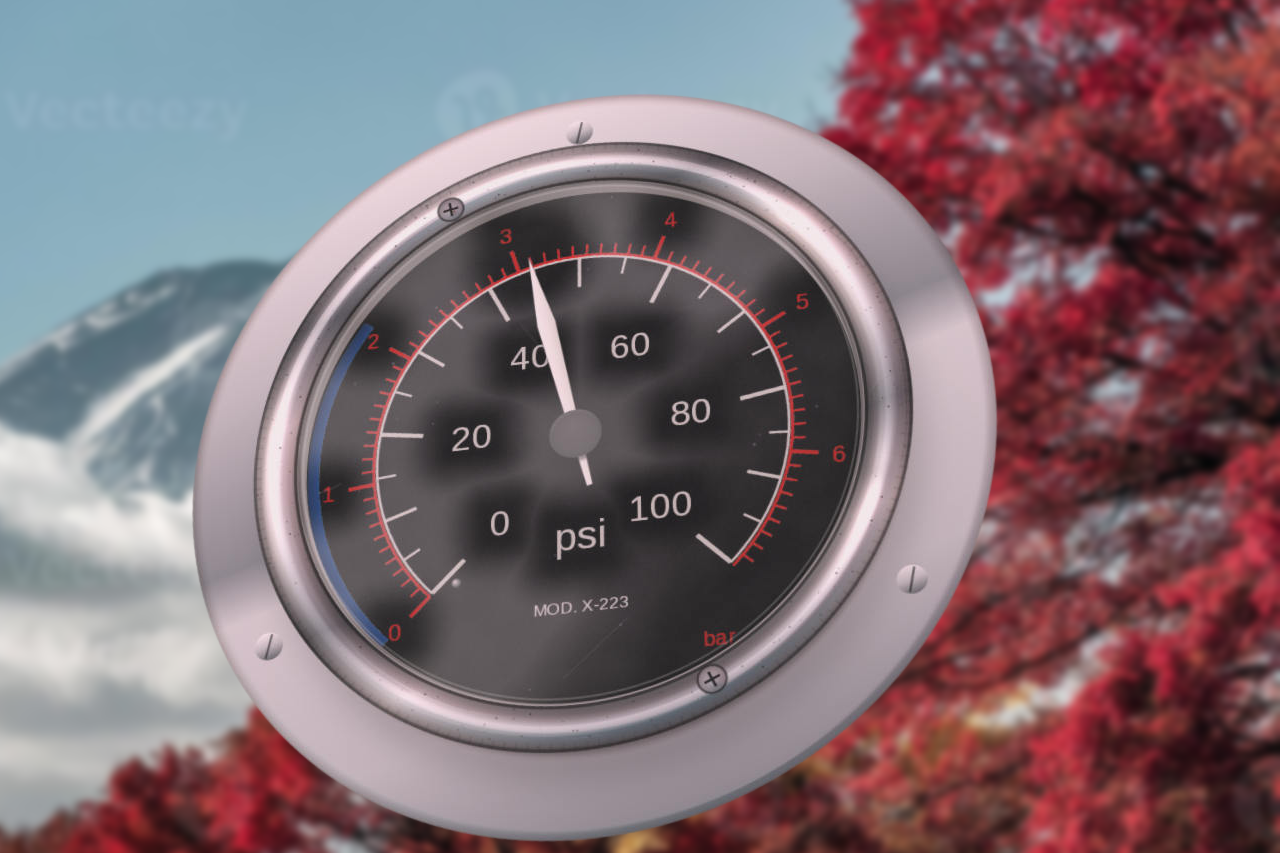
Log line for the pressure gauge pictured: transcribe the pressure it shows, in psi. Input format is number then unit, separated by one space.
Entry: 45 psi
